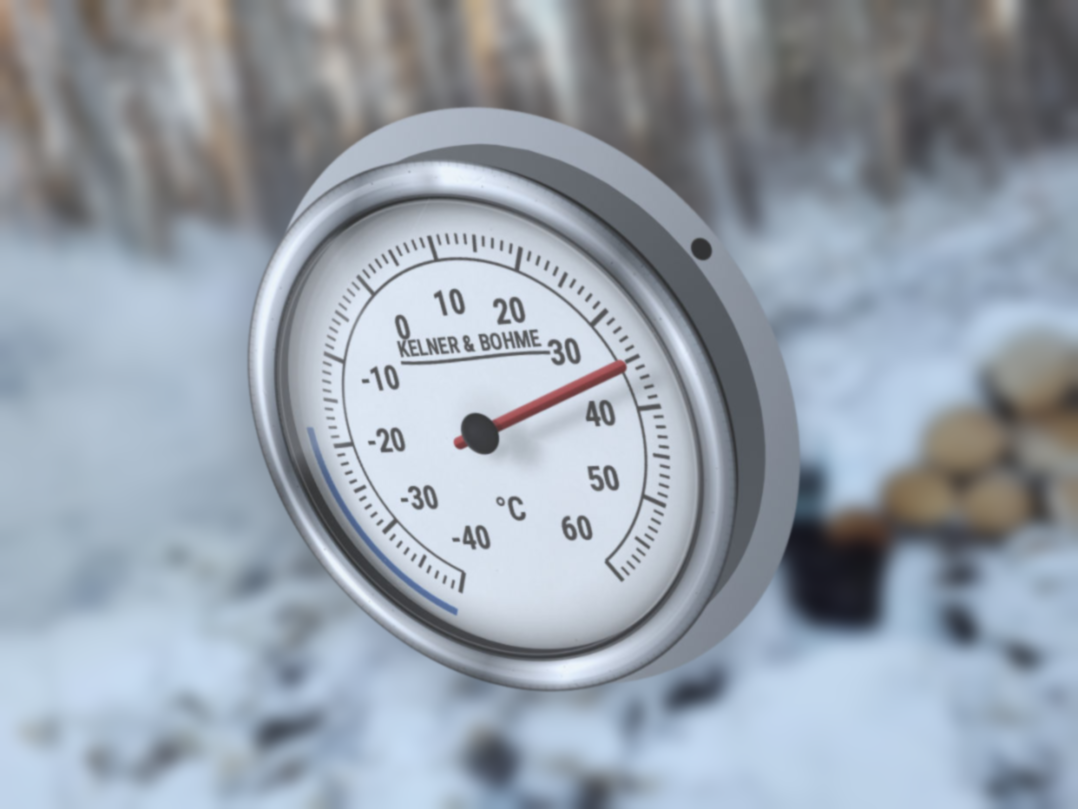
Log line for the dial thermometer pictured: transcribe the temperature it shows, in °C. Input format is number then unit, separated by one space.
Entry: 35 °C
